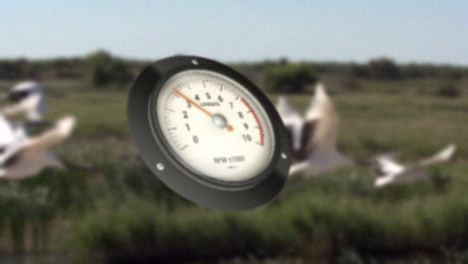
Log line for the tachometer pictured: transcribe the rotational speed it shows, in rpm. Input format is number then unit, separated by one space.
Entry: 3000 rpm
